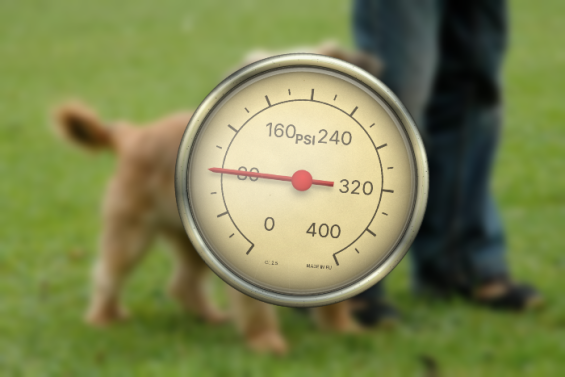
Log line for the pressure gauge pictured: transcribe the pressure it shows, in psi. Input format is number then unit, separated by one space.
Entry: 80 psi
